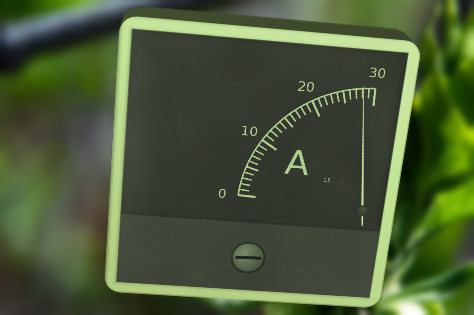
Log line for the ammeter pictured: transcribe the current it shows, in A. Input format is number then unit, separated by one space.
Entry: 28 A
